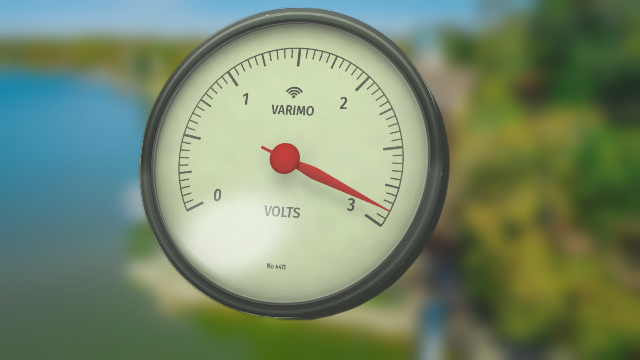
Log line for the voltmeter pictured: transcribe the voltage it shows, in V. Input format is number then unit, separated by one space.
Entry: 2.9 V
